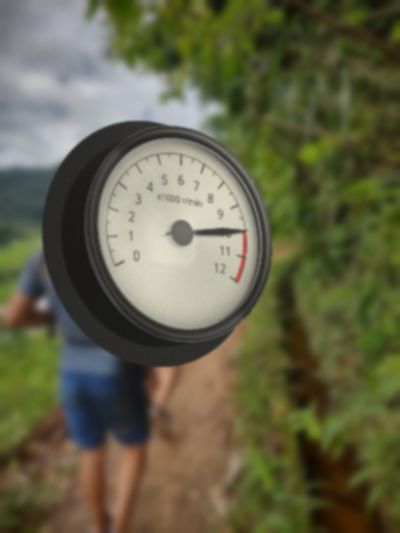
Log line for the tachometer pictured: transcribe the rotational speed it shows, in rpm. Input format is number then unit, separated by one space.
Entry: 10000 rpm
